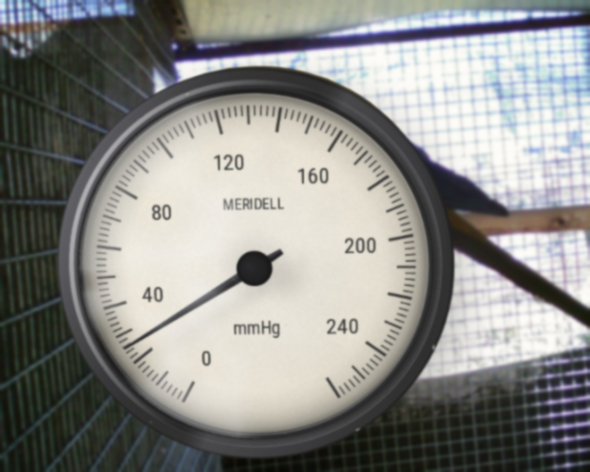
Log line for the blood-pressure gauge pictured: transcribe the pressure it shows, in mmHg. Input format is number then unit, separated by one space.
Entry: 26 mmHg
